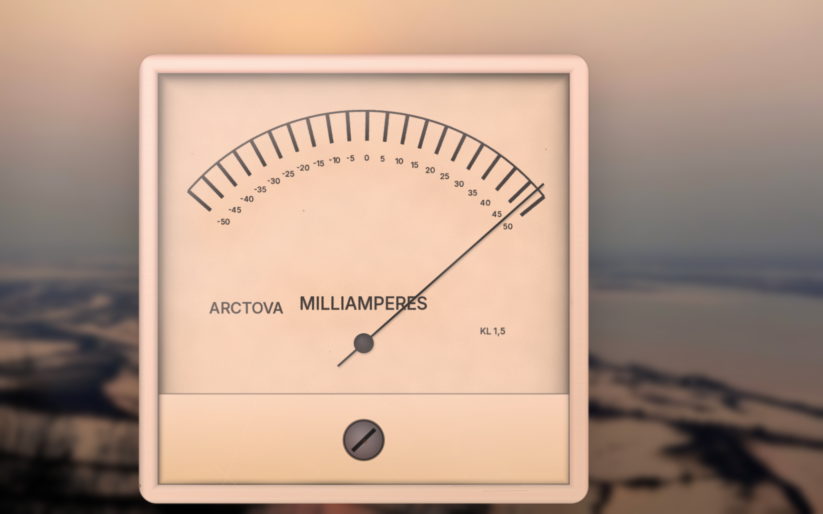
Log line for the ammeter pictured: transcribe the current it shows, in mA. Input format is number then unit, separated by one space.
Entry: 47.5 mA
